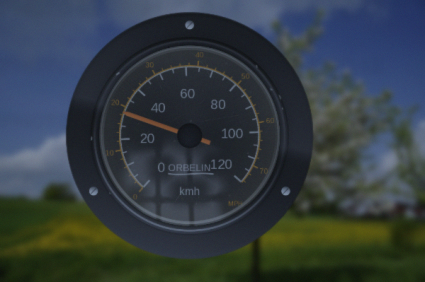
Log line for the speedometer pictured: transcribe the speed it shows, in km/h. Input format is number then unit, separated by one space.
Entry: 30 km/h
